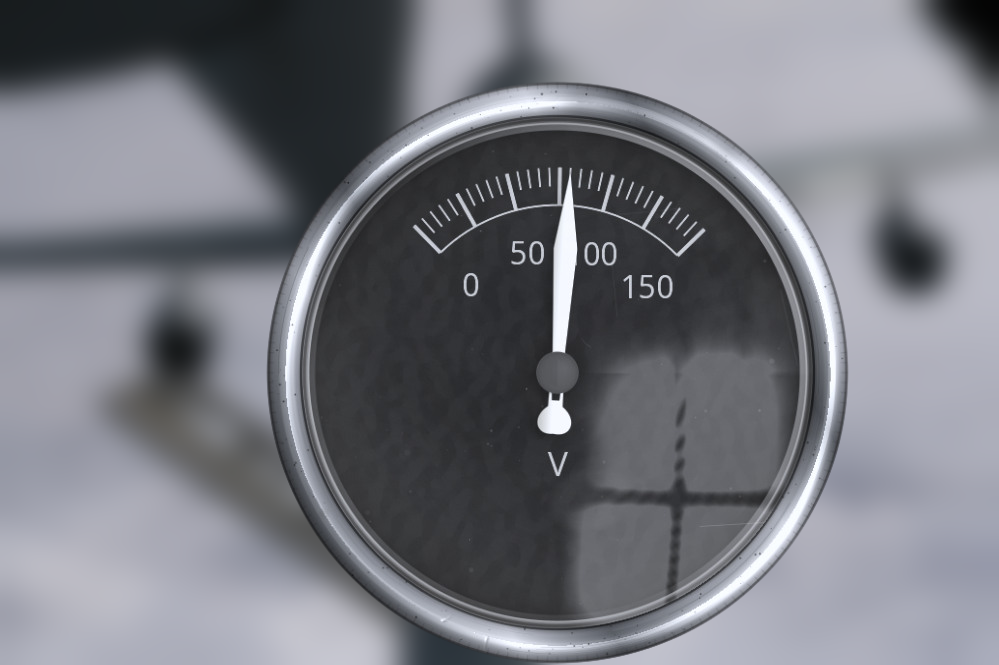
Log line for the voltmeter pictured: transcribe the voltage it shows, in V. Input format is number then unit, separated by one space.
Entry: 80 V
